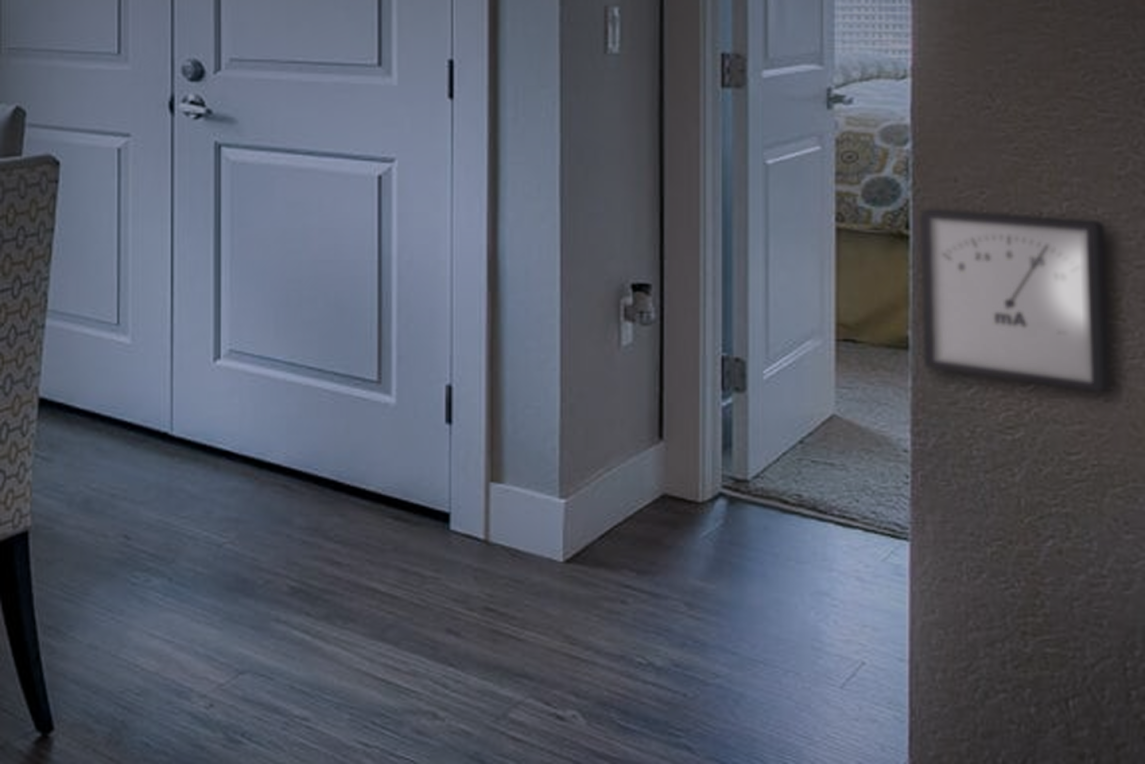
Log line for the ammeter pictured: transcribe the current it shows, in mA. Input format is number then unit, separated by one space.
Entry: 7.5 mA
